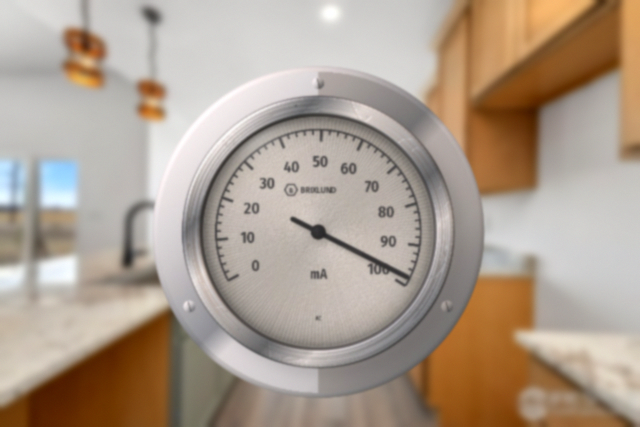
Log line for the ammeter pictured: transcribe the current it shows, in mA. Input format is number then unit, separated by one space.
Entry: 98 mA
